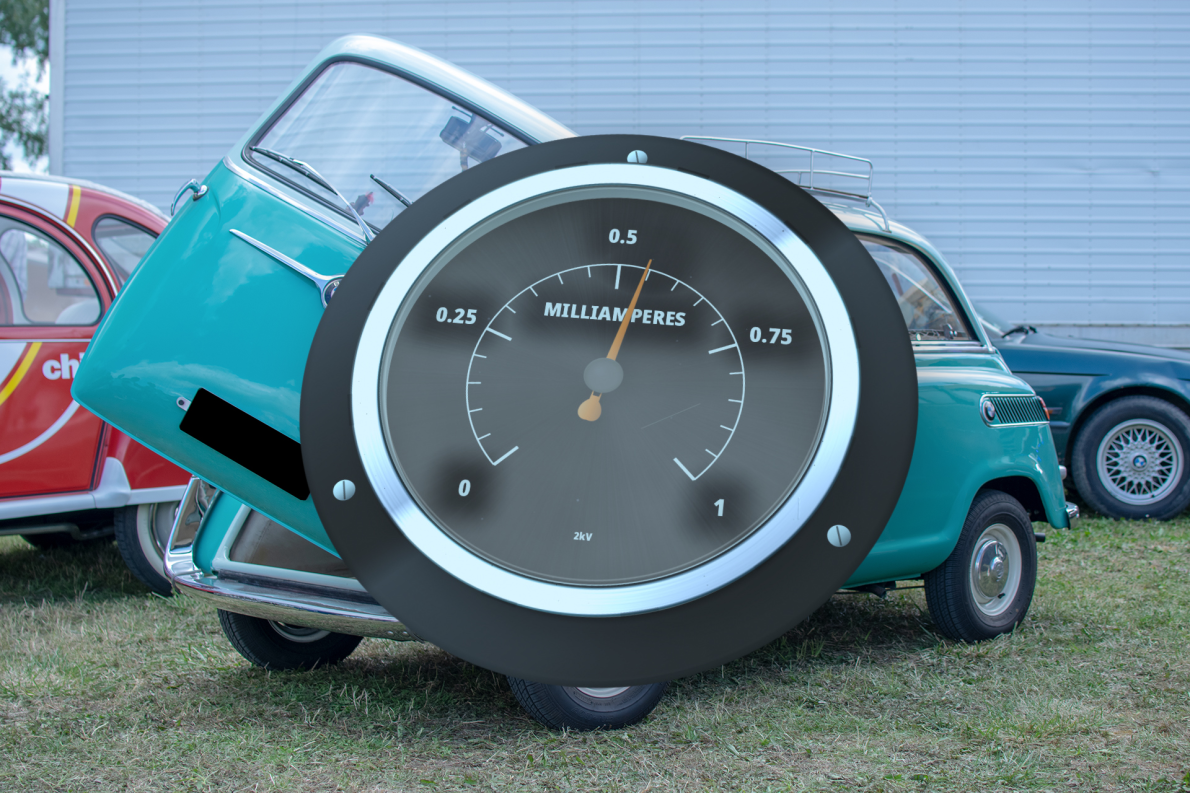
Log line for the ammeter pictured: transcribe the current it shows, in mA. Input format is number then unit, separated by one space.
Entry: 0.55 mA
